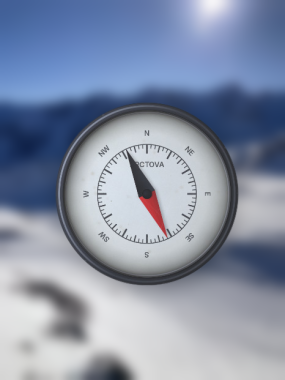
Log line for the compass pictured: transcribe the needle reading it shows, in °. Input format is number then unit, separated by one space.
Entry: 155 °
